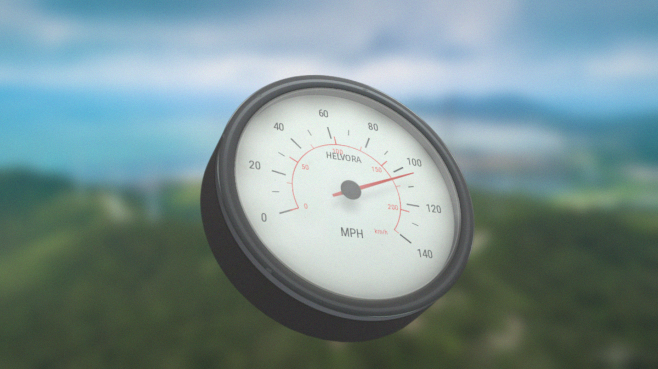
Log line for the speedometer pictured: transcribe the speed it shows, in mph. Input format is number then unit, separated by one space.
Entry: 105 mph
